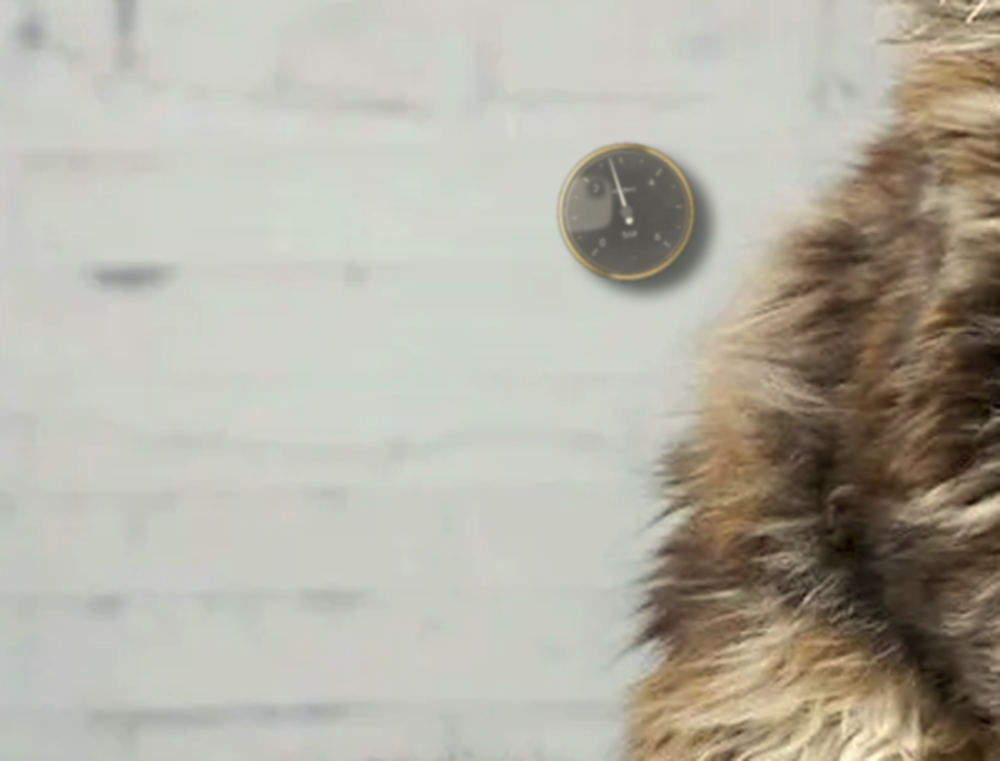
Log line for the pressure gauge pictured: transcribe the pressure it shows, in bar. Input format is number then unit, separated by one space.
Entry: 2.75 bar
